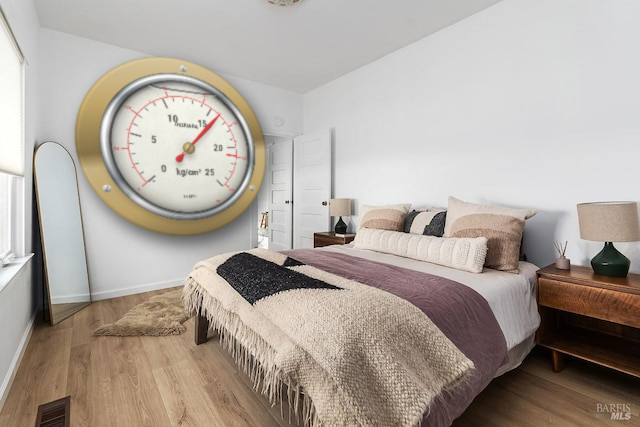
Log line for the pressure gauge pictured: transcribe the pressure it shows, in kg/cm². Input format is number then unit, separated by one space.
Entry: 16 kg/cm²
